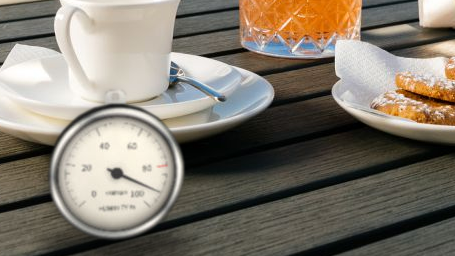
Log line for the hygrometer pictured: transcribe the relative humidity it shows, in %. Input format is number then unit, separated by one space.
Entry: 92 %
